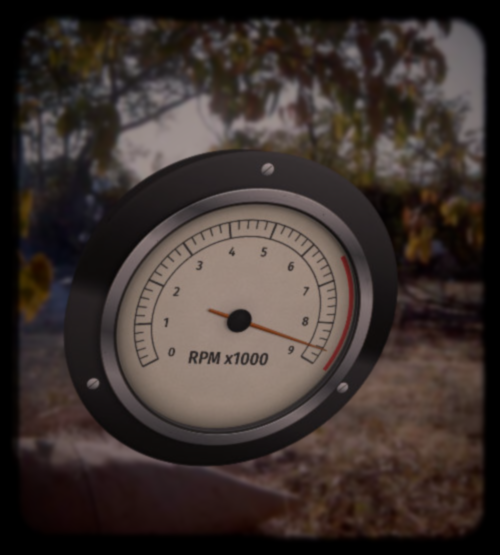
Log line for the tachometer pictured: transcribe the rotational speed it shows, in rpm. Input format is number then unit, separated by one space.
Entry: 8600 rpm
